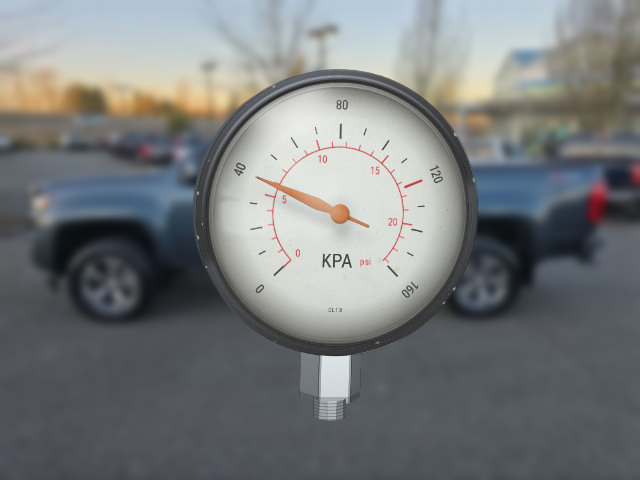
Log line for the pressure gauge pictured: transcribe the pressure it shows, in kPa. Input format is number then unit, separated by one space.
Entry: 40 kPa
